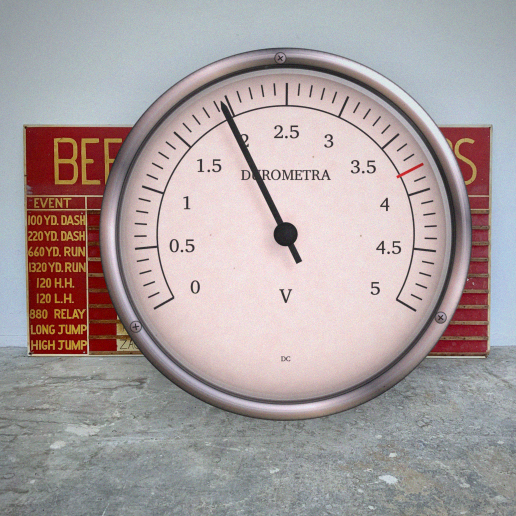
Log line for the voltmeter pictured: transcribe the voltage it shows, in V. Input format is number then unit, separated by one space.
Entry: 1.95 V
